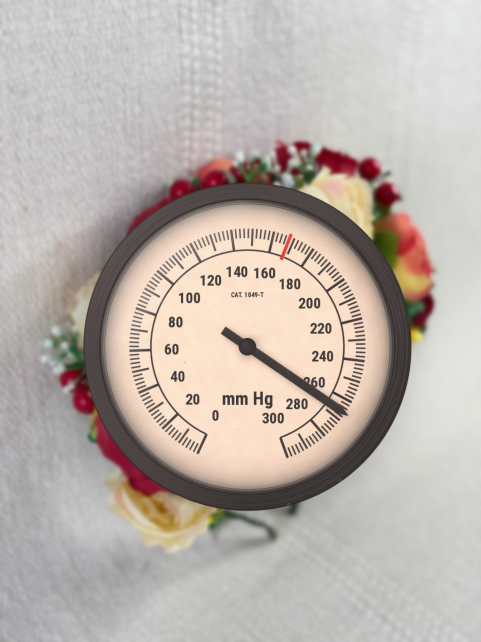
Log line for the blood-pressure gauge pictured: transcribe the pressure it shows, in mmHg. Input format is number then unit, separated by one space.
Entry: 266 mmHg
